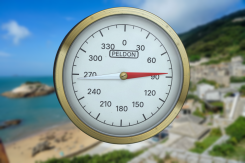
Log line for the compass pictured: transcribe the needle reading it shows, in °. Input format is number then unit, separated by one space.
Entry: 85 °
